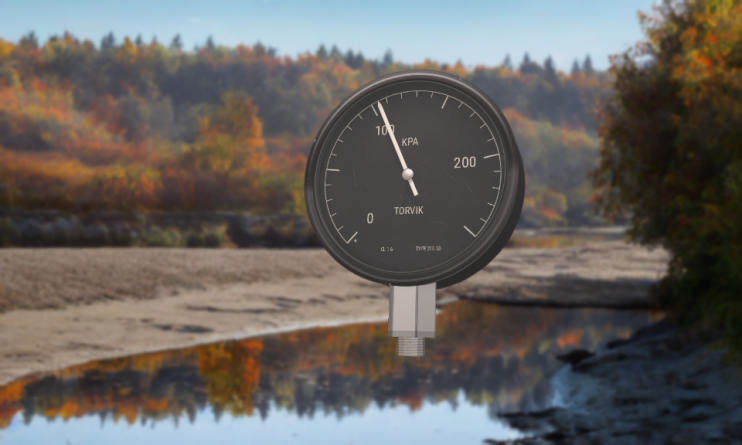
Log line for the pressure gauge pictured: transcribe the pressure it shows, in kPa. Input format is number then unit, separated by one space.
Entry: 105 kPa
